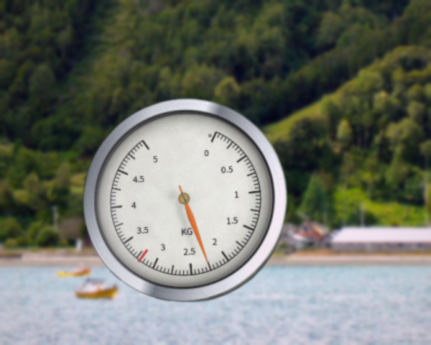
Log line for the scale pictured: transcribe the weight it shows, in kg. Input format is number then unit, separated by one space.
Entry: 2.25 kg
